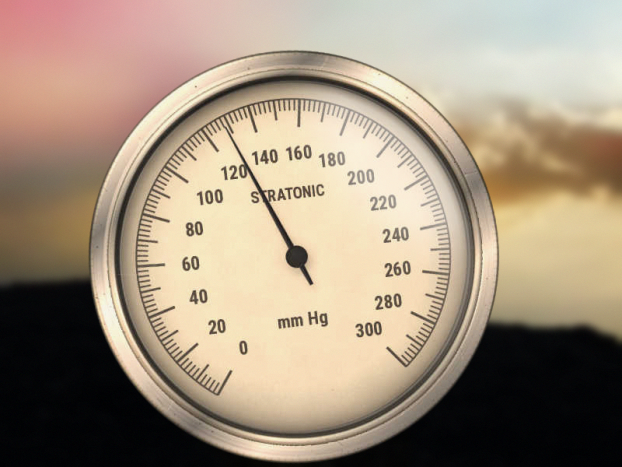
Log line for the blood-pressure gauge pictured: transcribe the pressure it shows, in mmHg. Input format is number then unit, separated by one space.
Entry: 128 mmHg
